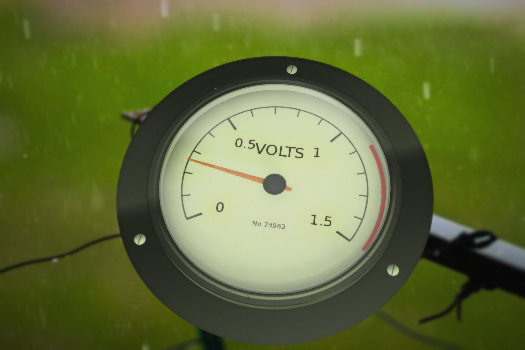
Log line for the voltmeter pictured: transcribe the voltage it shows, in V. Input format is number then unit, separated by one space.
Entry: 0.25 V
